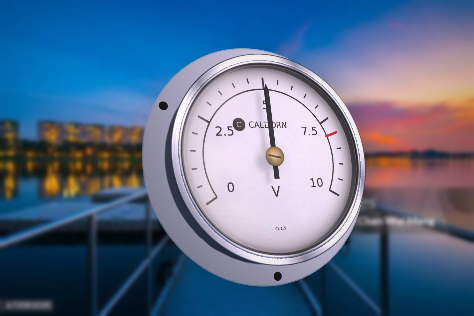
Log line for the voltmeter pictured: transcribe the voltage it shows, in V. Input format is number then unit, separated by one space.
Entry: 5 V
